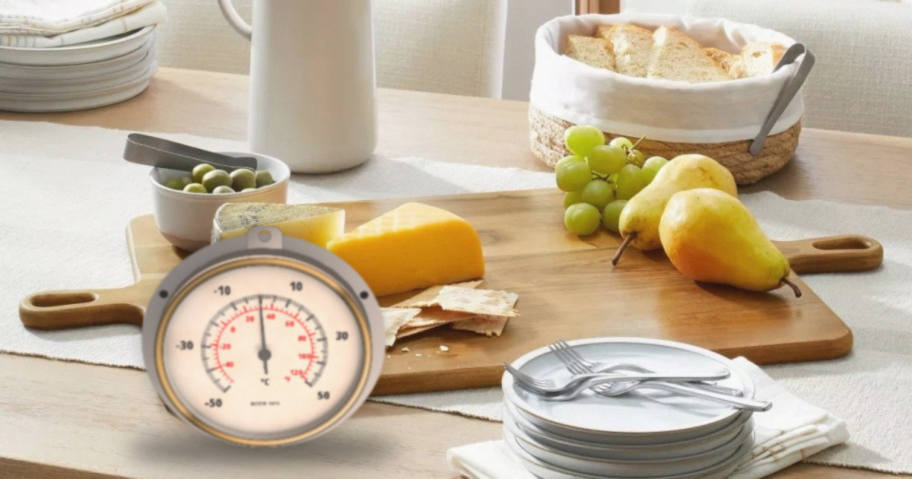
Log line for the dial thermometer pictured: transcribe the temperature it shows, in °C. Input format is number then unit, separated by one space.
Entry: 0 °C
